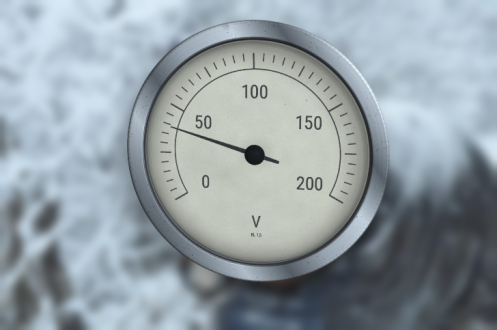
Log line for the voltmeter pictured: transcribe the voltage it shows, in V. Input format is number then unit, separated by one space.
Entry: 40 V
